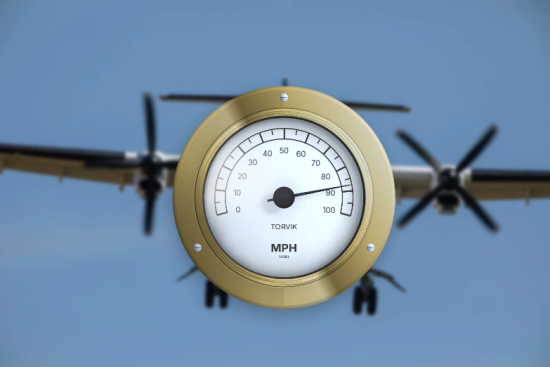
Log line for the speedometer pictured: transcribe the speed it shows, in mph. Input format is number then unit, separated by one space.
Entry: 87.5 mph
